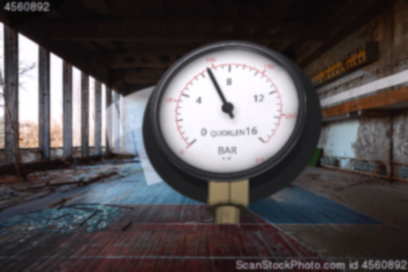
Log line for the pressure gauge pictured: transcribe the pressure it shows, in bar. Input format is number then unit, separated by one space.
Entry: 6.5 bar
